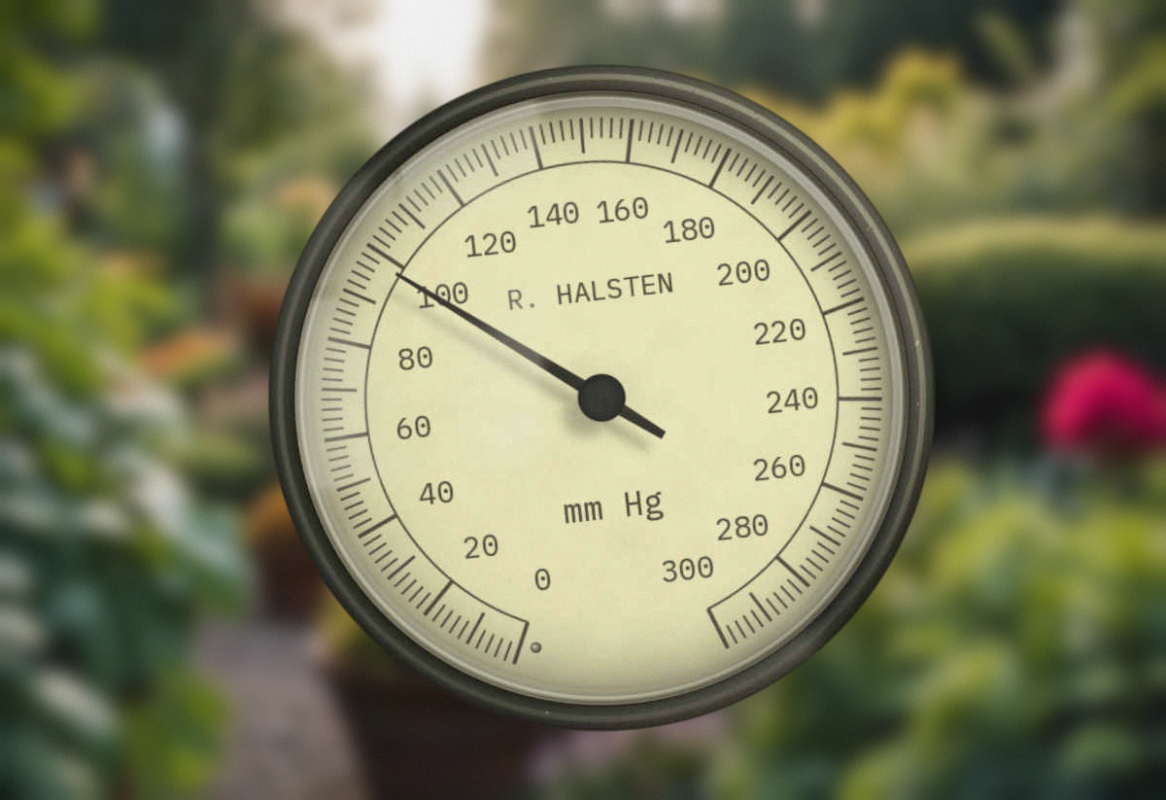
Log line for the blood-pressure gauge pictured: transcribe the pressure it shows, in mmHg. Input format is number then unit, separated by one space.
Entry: 98 mmHg
